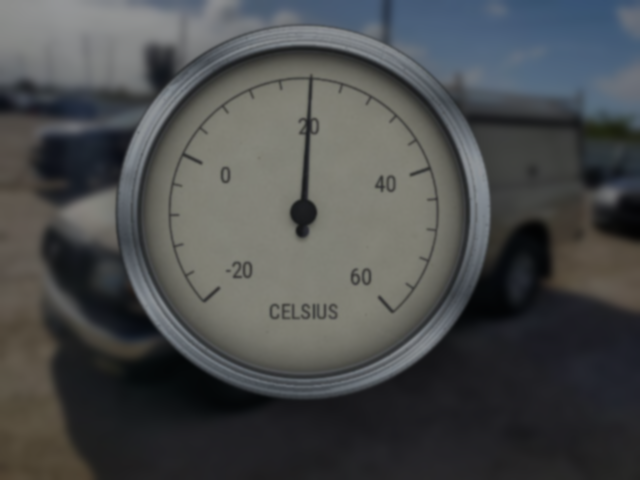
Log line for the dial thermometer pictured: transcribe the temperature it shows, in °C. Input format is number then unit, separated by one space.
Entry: 20 °C
